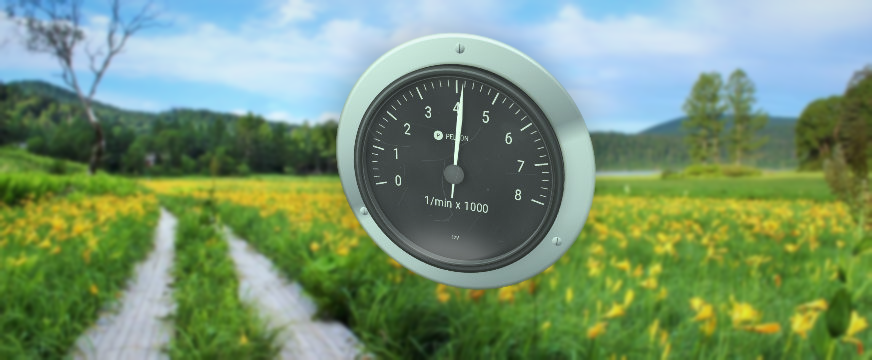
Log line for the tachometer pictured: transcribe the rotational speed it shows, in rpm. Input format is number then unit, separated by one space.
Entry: 4200 rpm
